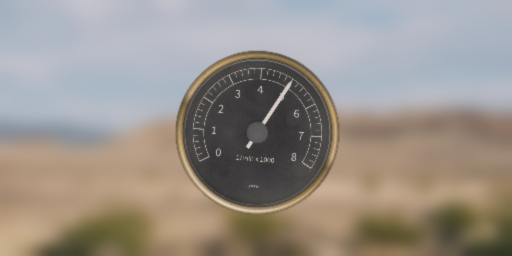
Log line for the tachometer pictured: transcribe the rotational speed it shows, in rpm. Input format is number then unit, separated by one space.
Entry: 5000 rpm
